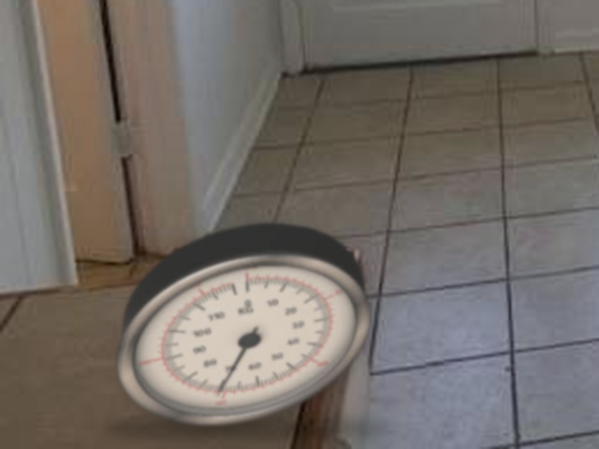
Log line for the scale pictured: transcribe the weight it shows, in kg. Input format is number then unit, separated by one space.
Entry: 70 kg
